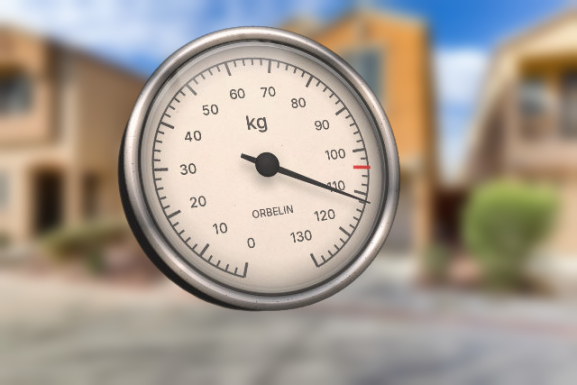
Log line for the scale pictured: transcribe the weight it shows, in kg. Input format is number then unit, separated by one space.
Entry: 112 kg
